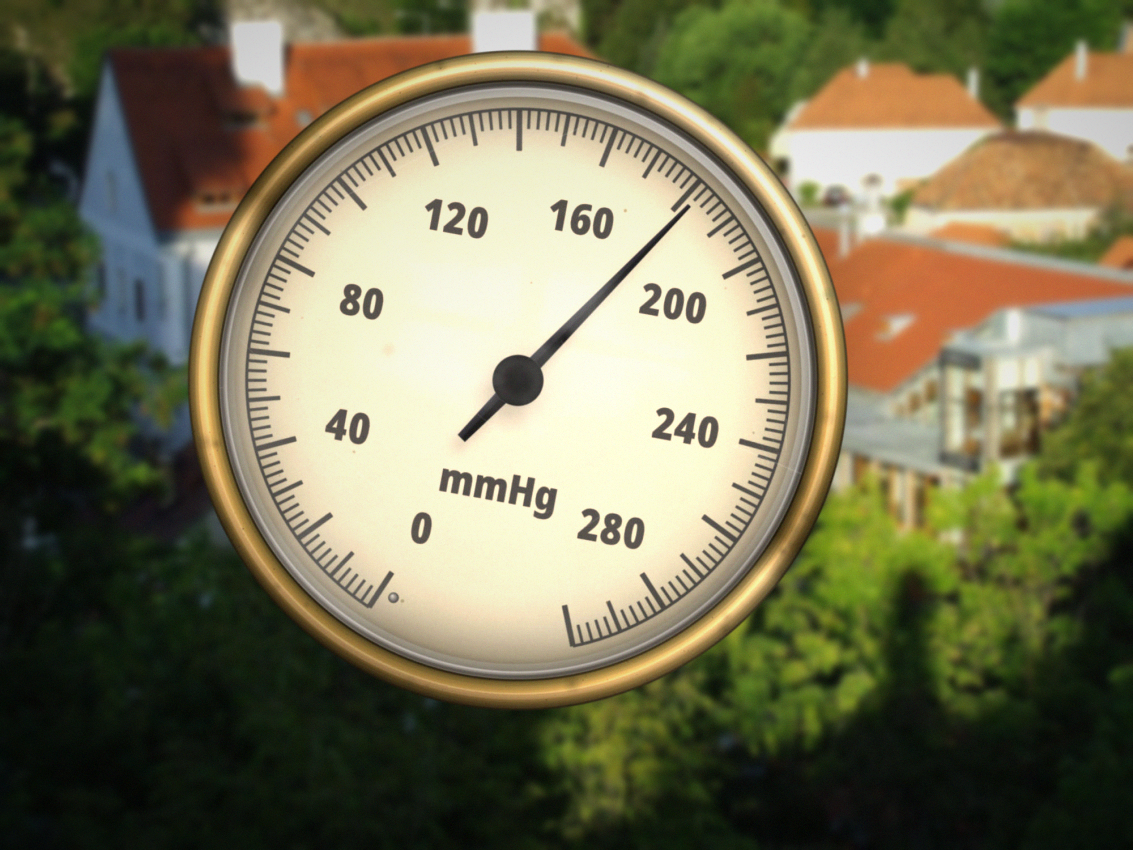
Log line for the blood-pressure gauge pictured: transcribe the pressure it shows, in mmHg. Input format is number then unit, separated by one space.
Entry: 182 mmHg
